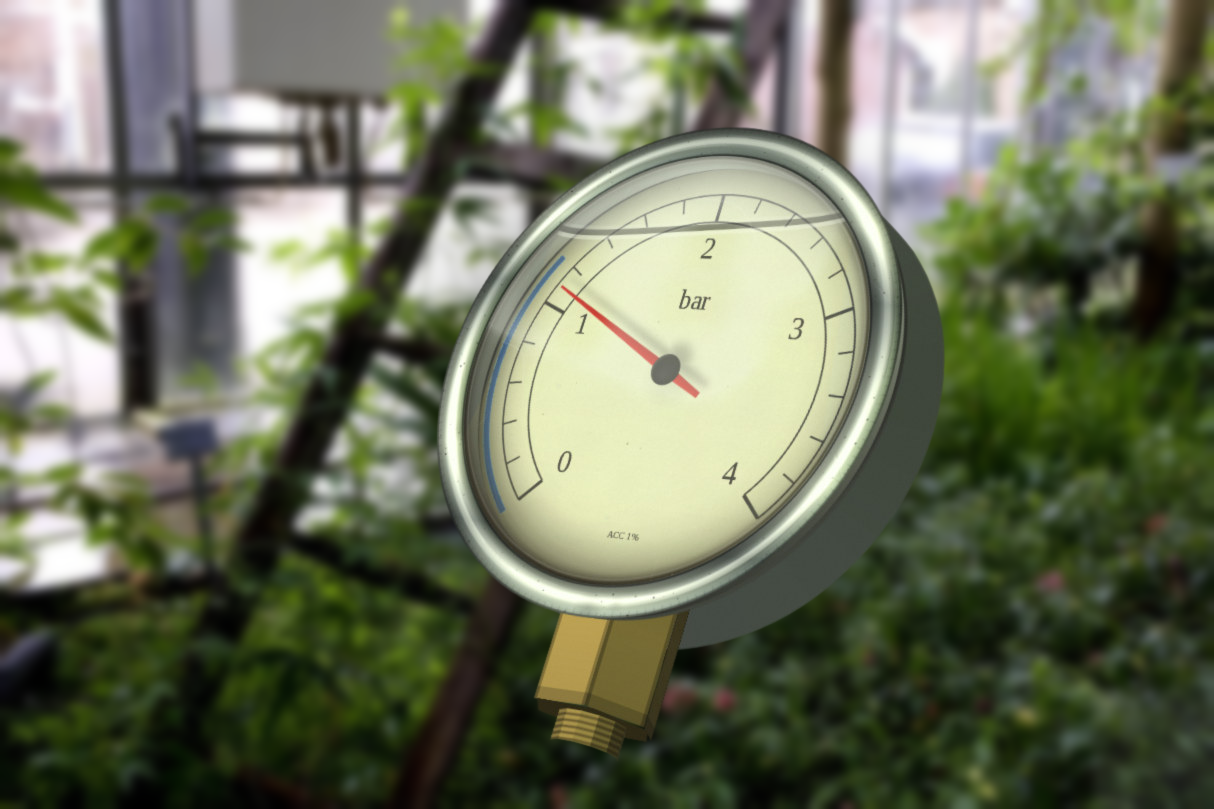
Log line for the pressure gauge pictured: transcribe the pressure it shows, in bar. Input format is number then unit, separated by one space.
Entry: 1.1 bar
